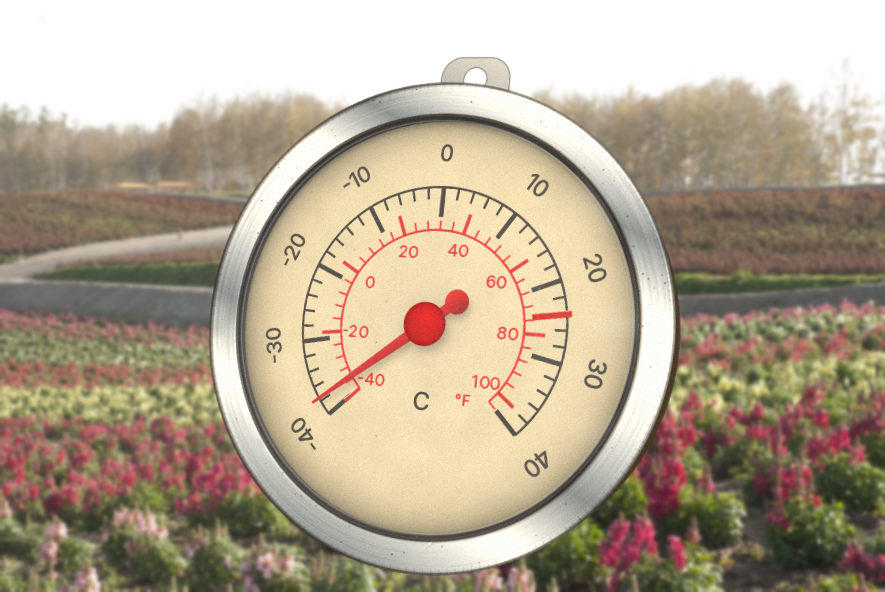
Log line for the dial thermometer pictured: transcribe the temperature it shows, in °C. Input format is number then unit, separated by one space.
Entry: -38 °C
